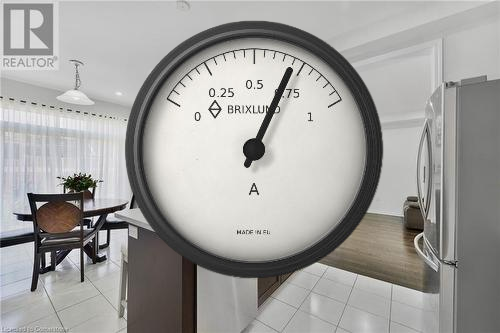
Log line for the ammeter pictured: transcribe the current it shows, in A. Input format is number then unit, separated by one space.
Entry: 0.7 A
